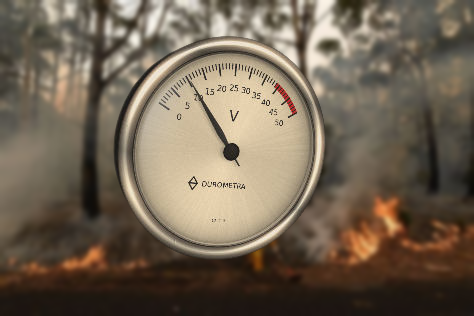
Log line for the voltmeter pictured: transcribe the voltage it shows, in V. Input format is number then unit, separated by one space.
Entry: 10 V
